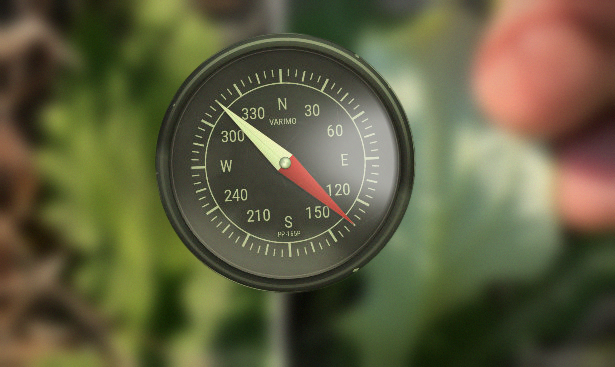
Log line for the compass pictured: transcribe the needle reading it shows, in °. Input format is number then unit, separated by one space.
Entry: 135 °
